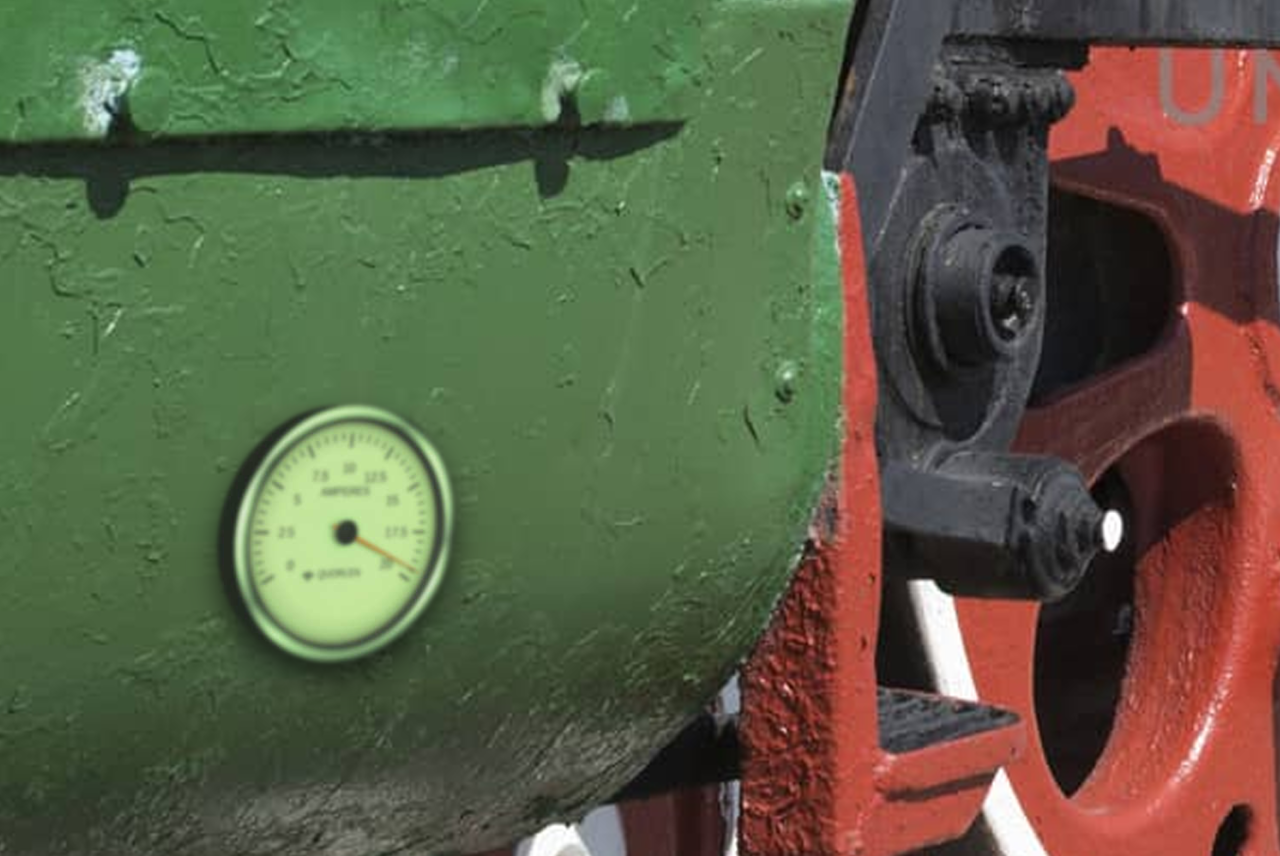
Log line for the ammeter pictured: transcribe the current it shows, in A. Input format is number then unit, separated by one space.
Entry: 19.5 A
